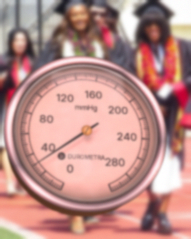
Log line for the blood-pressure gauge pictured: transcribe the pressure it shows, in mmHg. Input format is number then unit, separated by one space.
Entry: 30 mmHg
